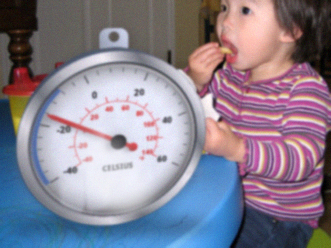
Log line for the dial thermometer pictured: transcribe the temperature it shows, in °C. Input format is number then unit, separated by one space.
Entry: -16 °C
